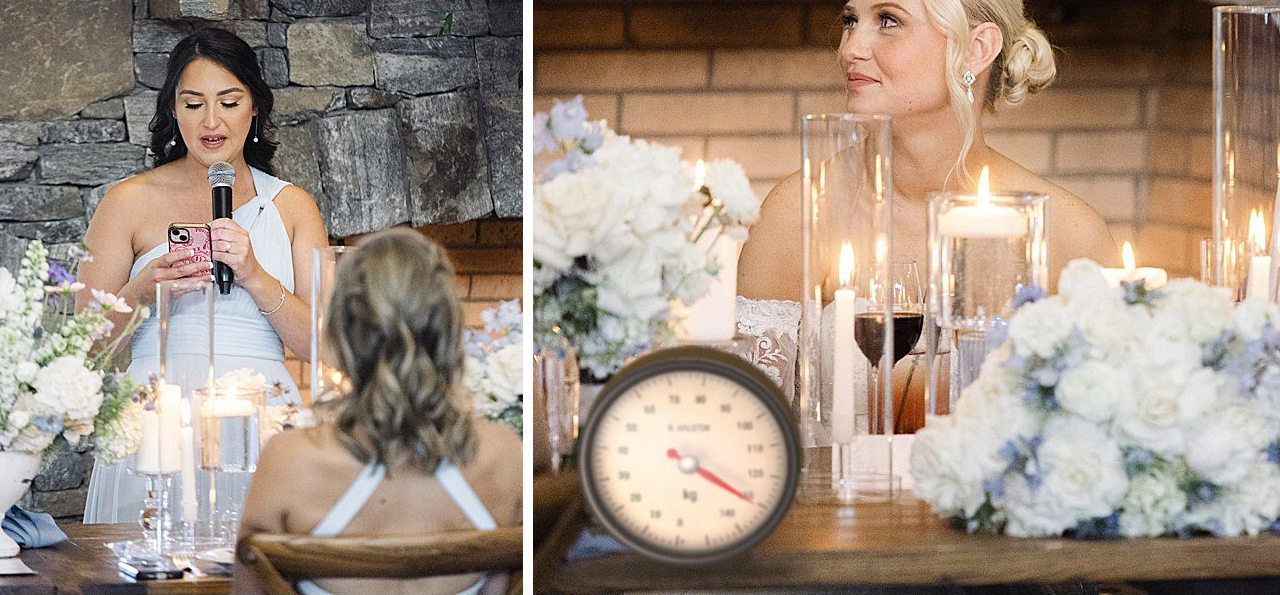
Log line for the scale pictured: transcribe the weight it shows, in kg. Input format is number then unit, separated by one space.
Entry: 130 kg
